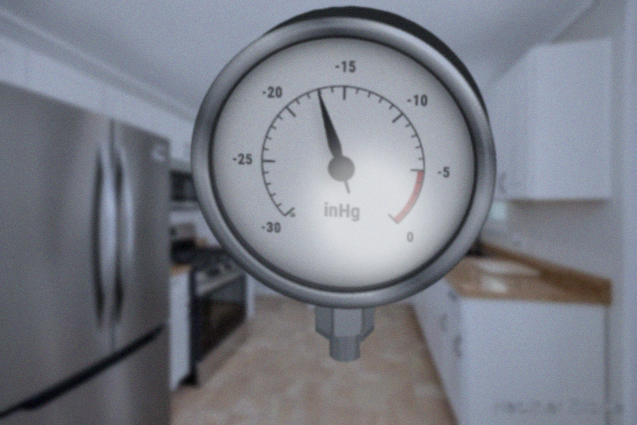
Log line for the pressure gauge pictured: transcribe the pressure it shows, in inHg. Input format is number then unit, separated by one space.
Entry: -17 inHg
